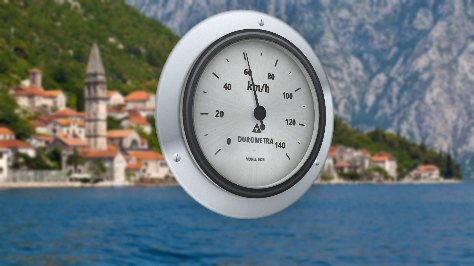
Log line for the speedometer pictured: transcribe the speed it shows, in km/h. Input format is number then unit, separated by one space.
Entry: 60 km/h
